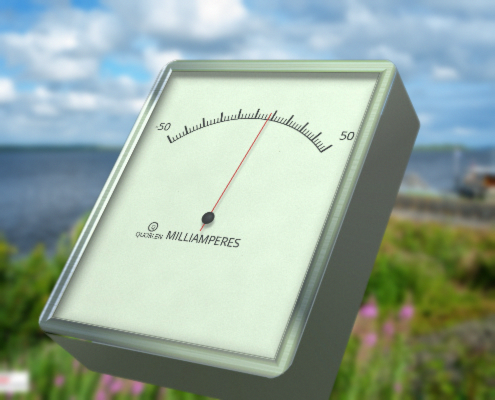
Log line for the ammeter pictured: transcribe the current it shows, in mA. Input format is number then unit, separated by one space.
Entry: 10 mA
